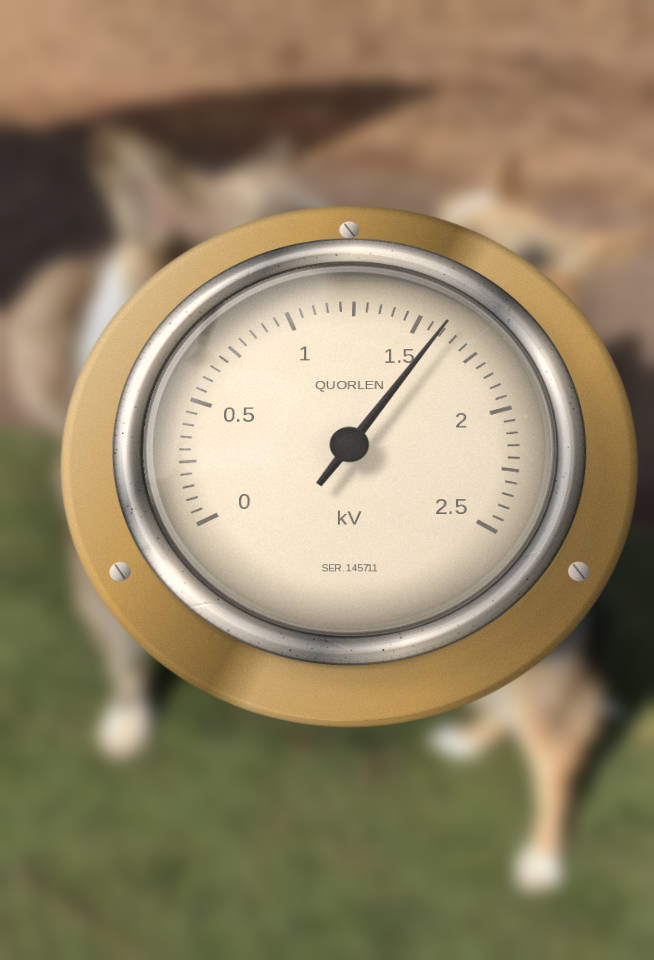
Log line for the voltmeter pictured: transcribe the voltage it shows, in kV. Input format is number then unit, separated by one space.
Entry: 1.6 kV
